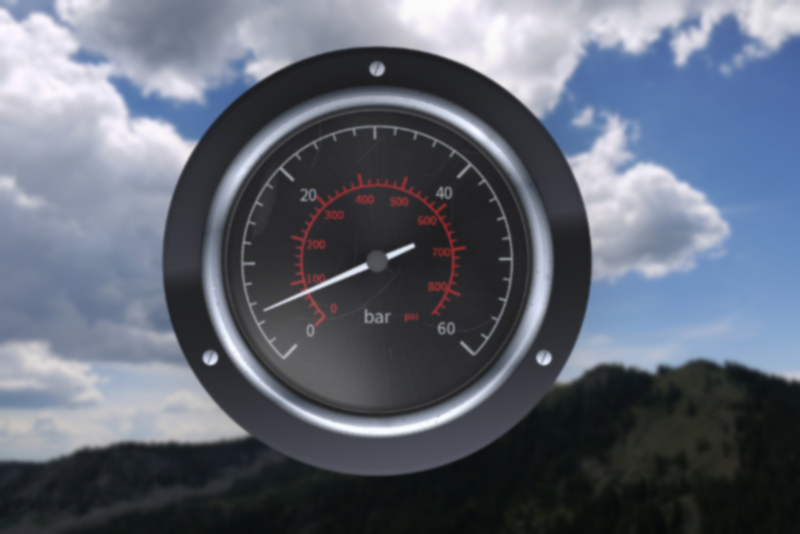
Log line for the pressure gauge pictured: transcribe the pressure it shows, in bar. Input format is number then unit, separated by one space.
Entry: 5 bar
